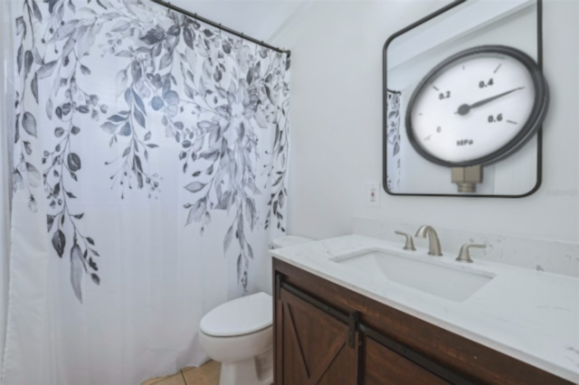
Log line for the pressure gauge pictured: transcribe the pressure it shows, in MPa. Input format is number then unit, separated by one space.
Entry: 0.5 MPa
